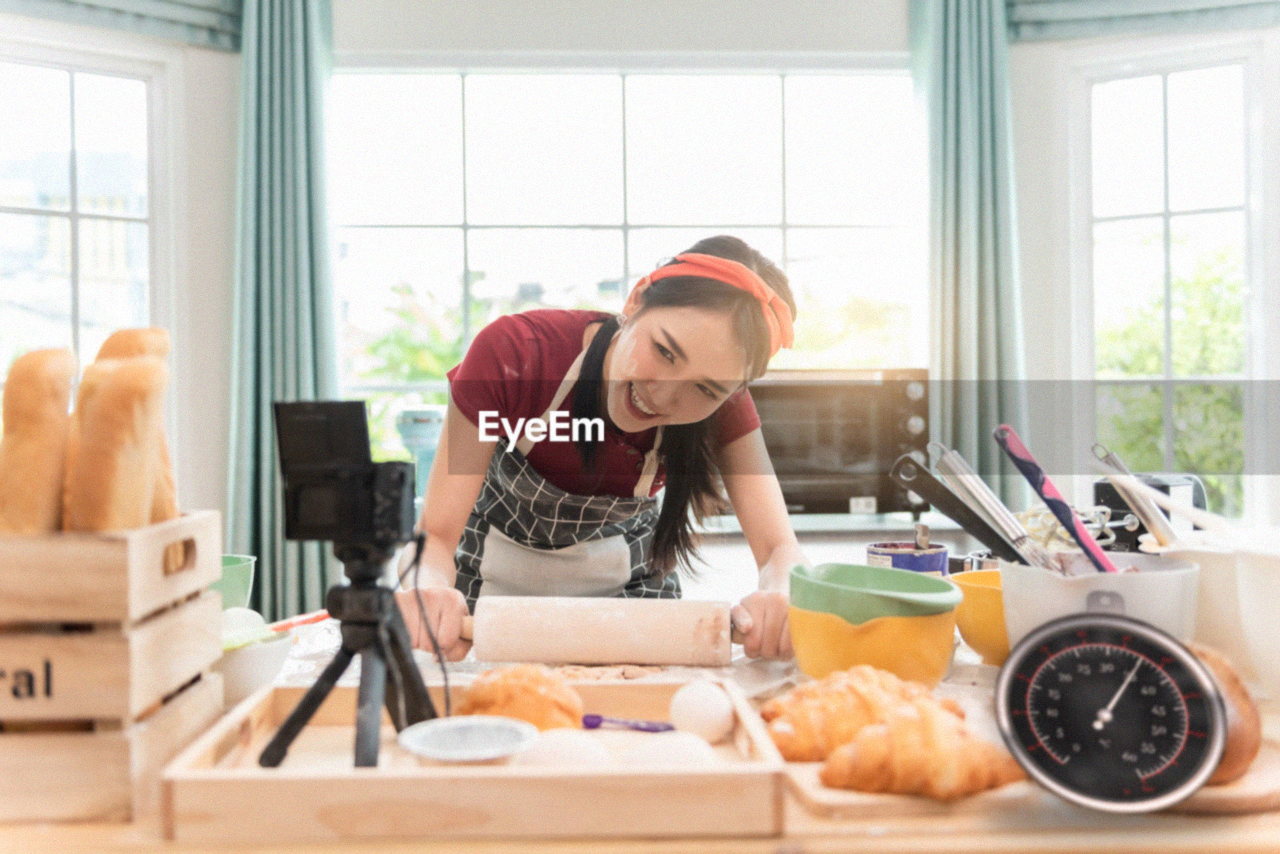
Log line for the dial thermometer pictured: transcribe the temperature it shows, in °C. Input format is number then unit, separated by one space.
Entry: 35 °C
